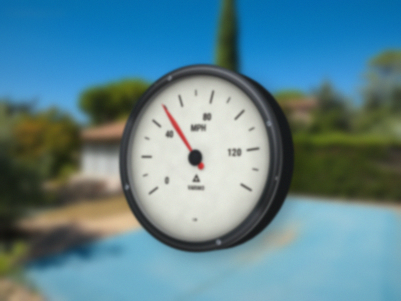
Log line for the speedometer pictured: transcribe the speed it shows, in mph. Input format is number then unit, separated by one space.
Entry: 50 mph
